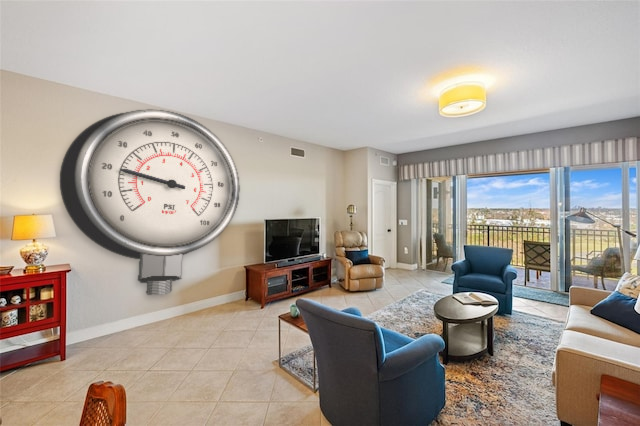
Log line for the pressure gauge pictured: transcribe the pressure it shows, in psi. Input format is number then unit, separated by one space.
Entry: 20 psi
